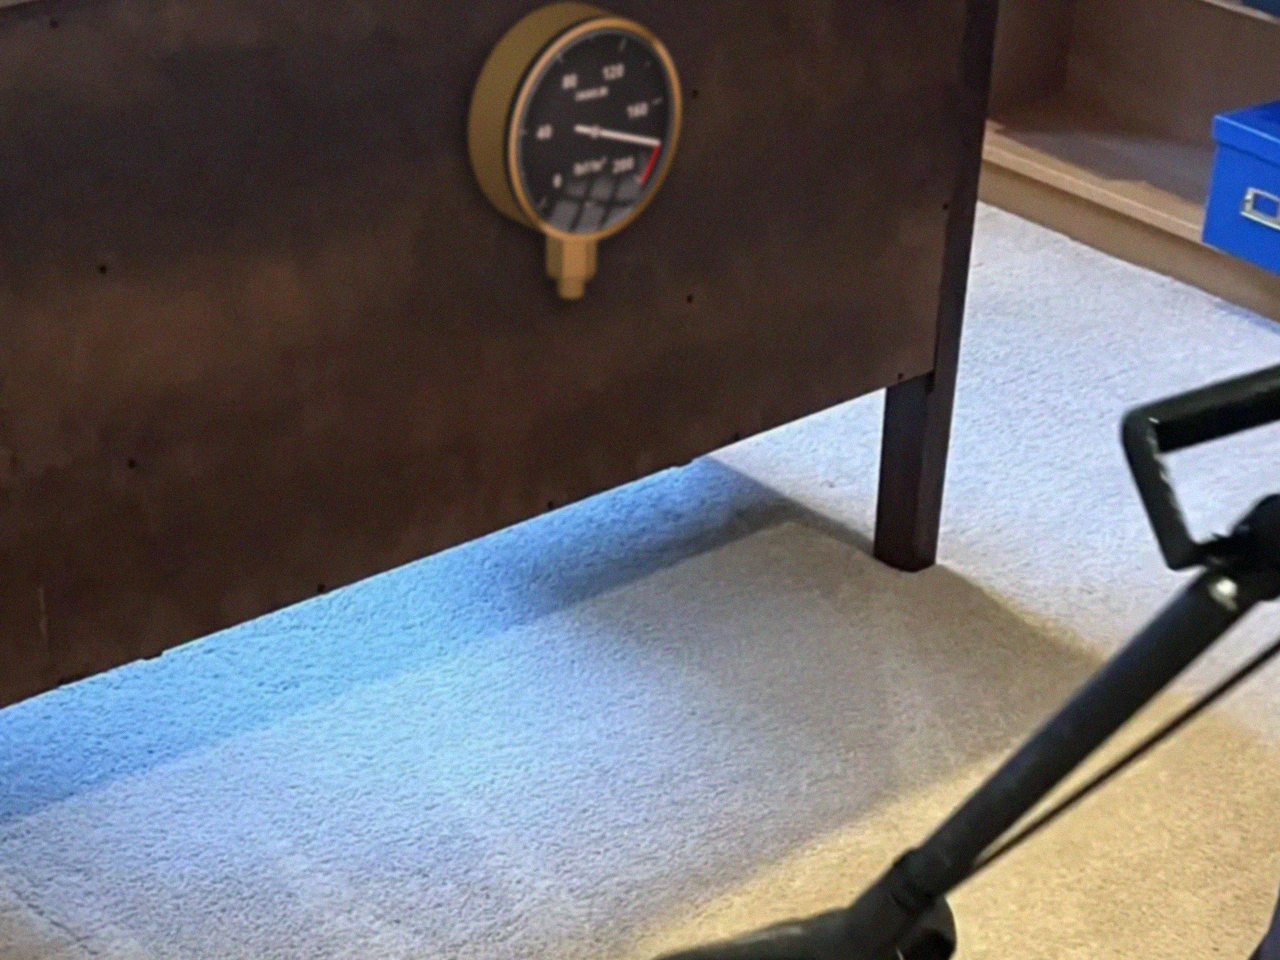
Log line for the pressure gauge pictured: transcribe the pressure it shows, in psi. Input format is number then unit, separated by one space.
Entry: 180 psi
